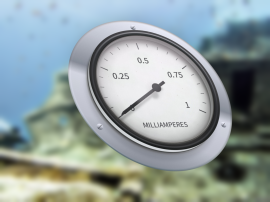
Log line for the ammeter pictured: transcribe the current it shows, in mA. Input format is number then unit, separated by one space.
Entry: 0 mA
